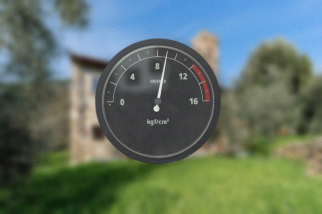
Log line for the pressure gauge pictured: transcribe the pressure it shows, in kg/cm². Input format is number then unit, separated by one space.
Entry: 9 kg/cm²
